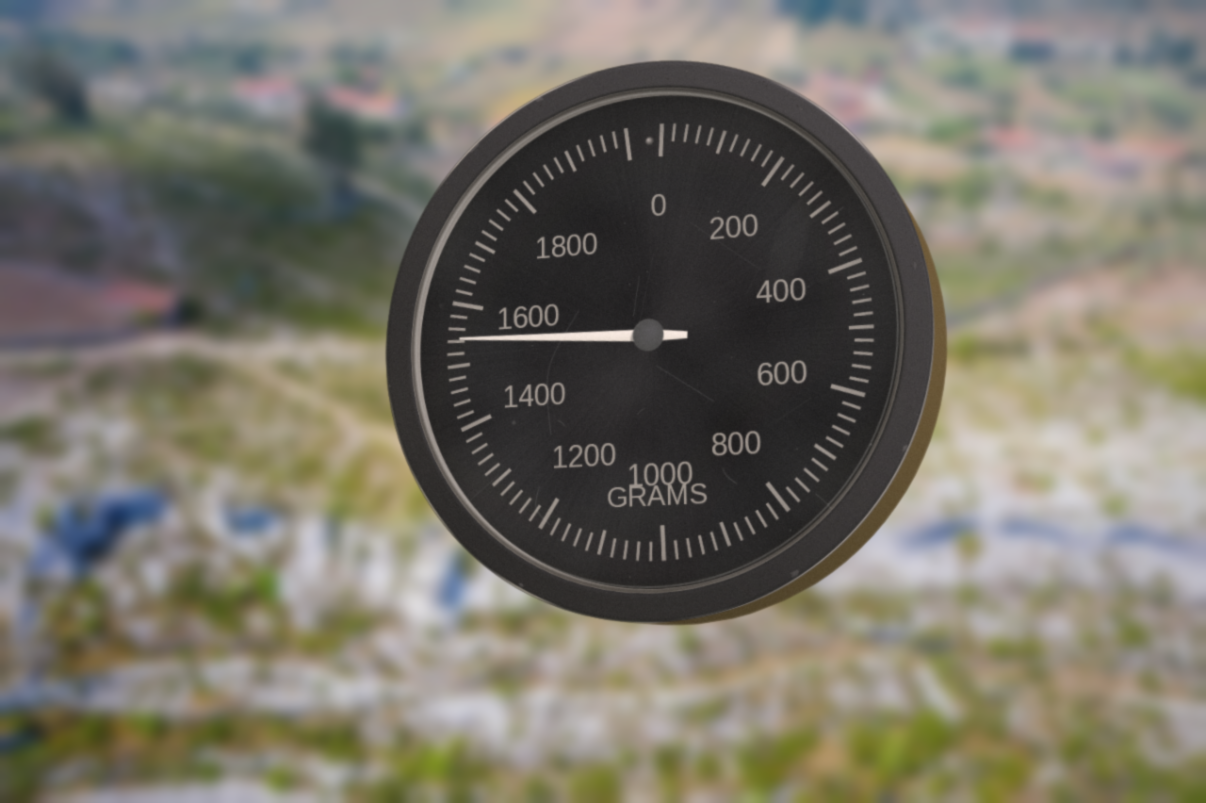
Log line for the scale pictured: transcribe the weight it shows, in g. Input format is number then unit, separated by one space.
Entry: 1540 g
